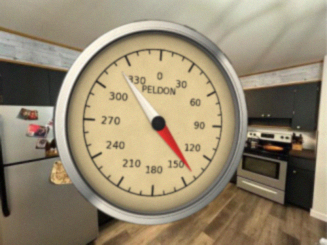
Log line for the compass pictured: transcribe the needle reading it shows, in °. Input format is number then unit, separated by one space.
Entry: 140 °
